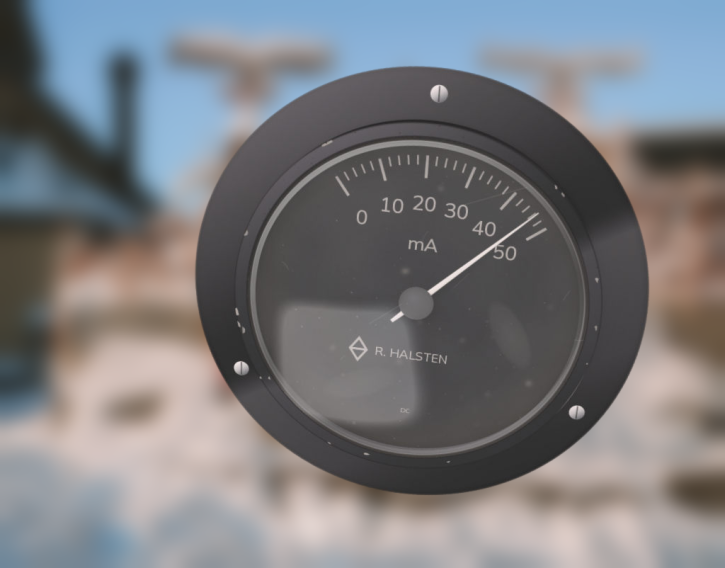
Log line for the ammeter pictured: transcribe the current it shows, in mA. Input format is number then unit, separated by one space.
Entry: 46 mA
